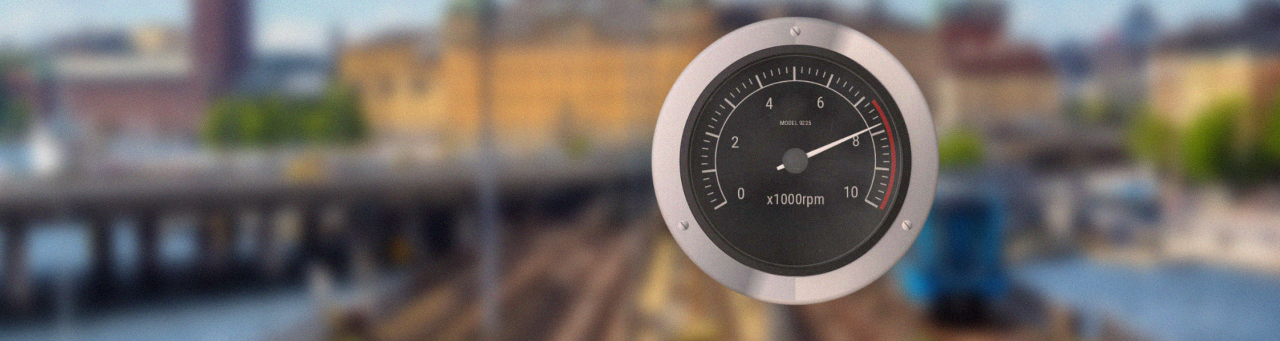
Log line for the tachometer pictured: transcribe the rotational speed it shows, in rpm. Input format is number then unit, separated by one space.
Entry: 7800 rpm
